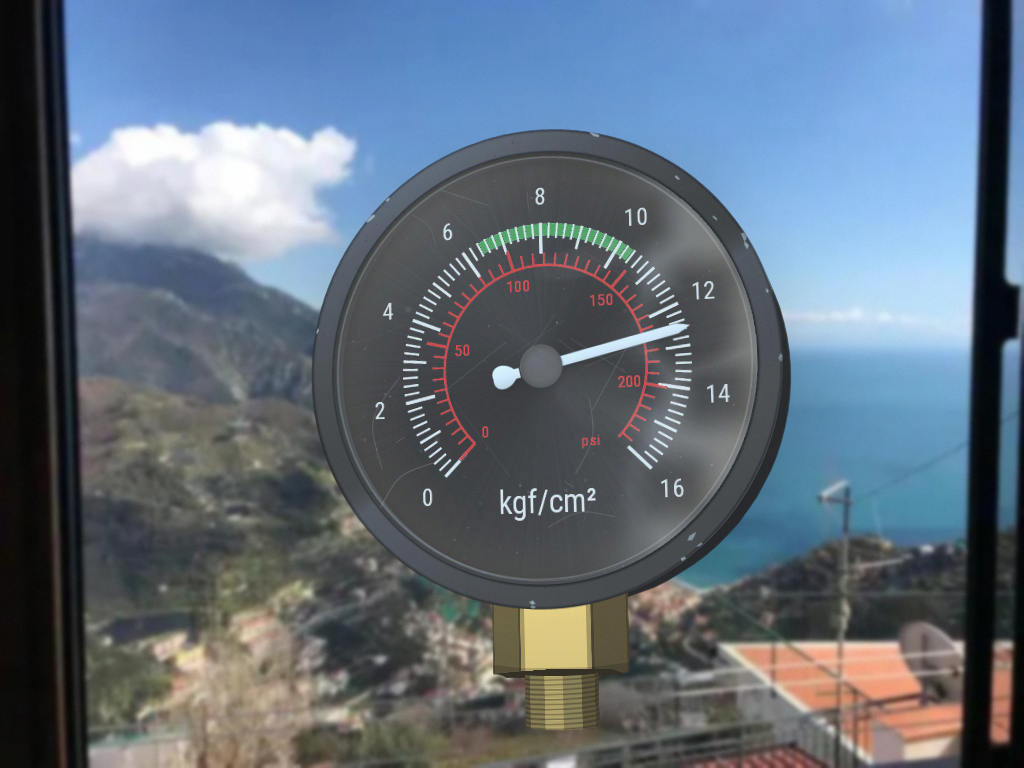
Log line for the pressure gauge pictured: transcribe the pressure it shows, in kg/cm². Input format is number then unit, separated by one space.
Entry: 12.6 kg/cm²
